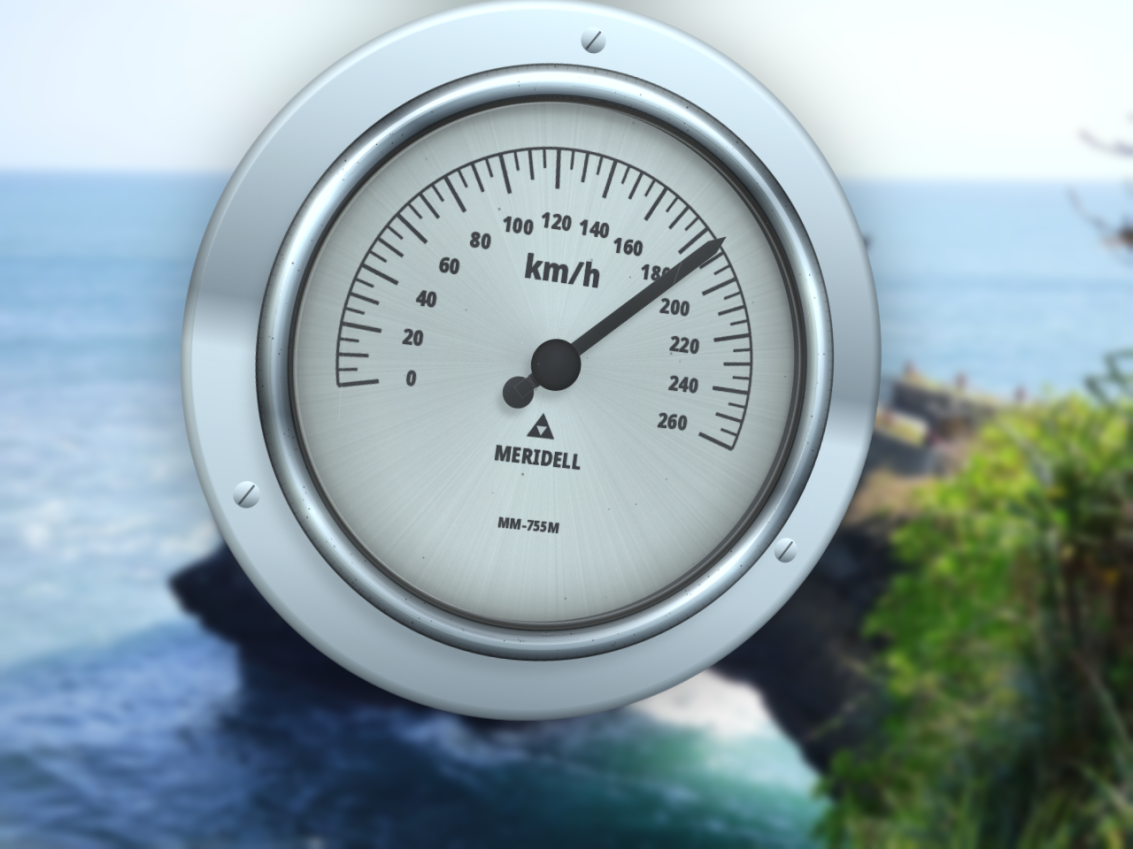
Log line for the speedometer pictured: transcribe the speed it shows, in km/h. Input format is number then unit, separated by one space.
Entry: 185 km/h
